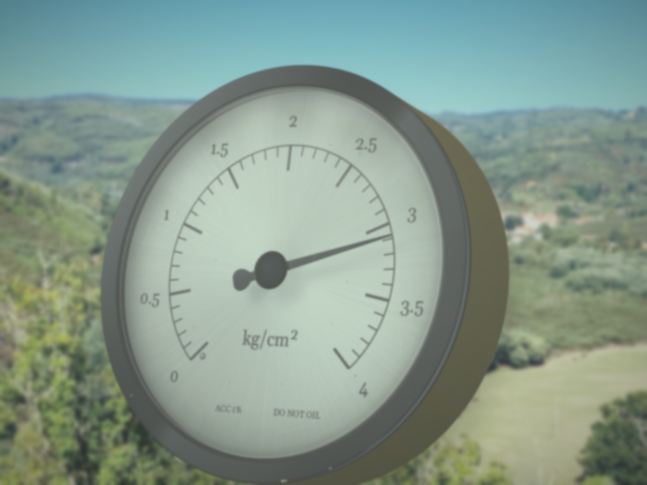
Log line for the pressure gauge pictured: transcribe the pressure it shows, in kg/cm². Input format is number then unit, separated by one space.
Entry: 3.1 kg/cm²
